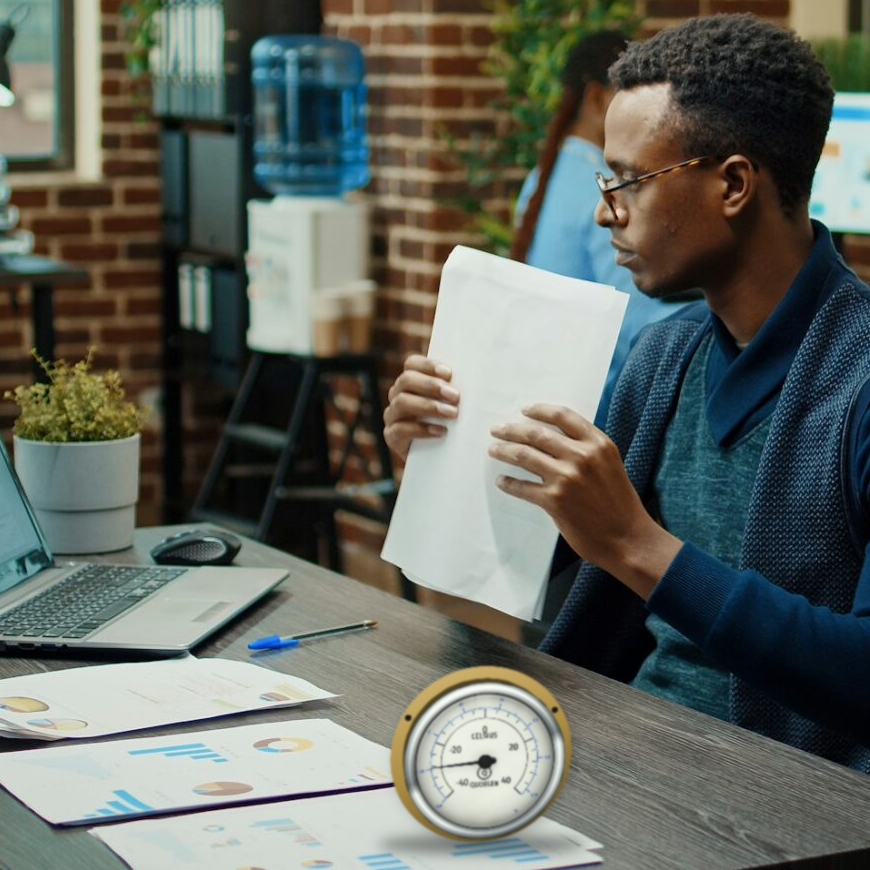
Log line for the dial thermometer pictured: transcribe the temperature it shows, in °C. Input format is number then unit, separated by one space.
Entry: -28 °C
